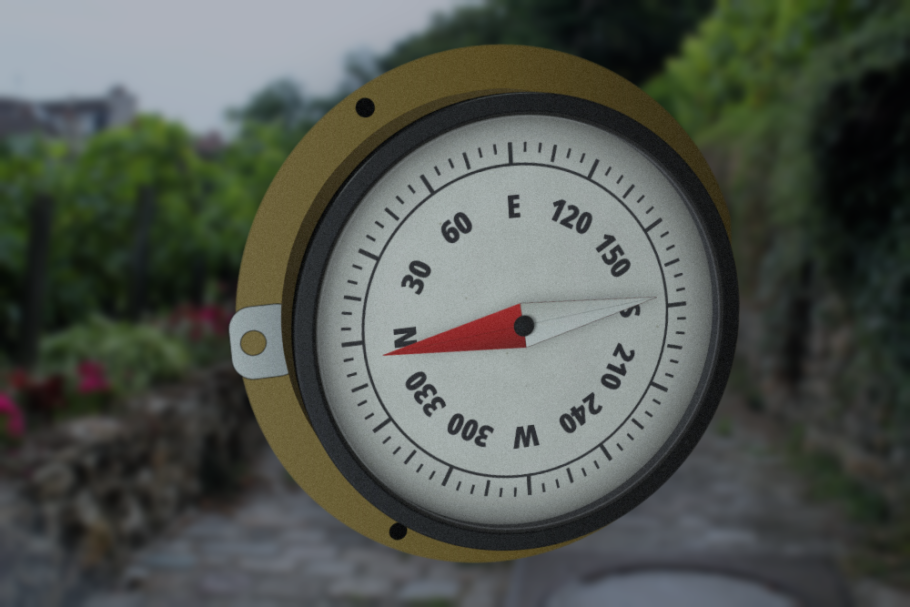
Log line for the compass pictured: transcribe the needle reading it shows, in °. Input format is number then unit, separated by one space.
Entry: 355 °
